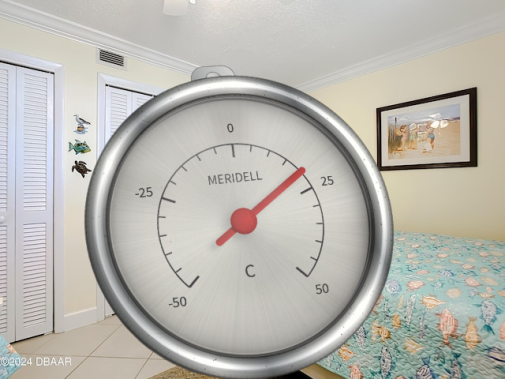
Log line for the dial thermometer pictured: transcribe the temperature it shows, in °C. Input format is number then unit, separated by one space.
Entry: 20 °C
